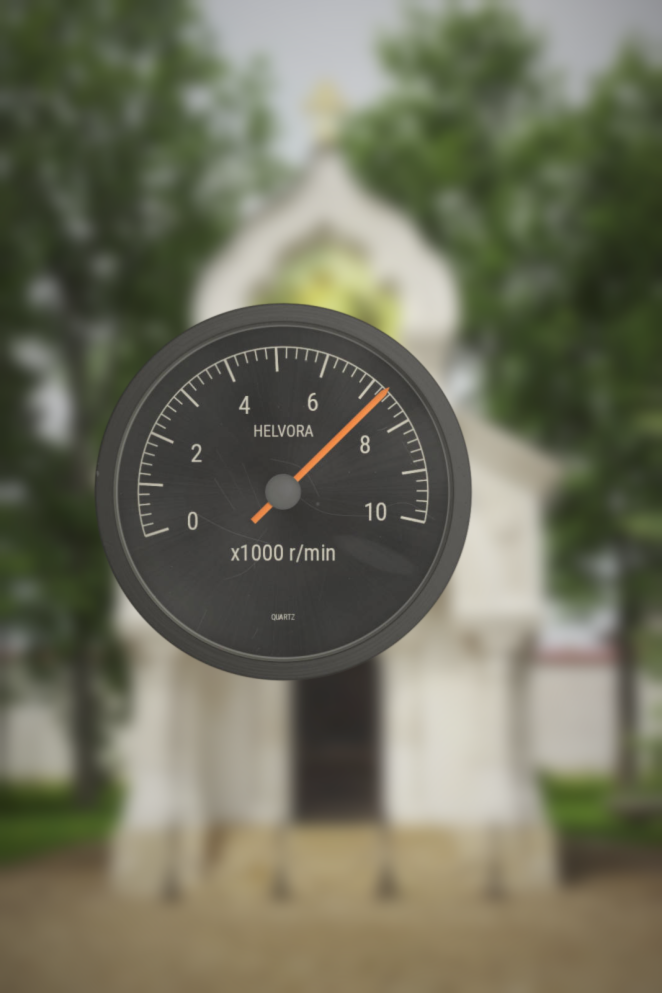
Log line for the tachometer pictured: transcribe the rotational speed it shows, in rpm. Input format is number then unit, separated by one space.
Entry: 7300 rpm
